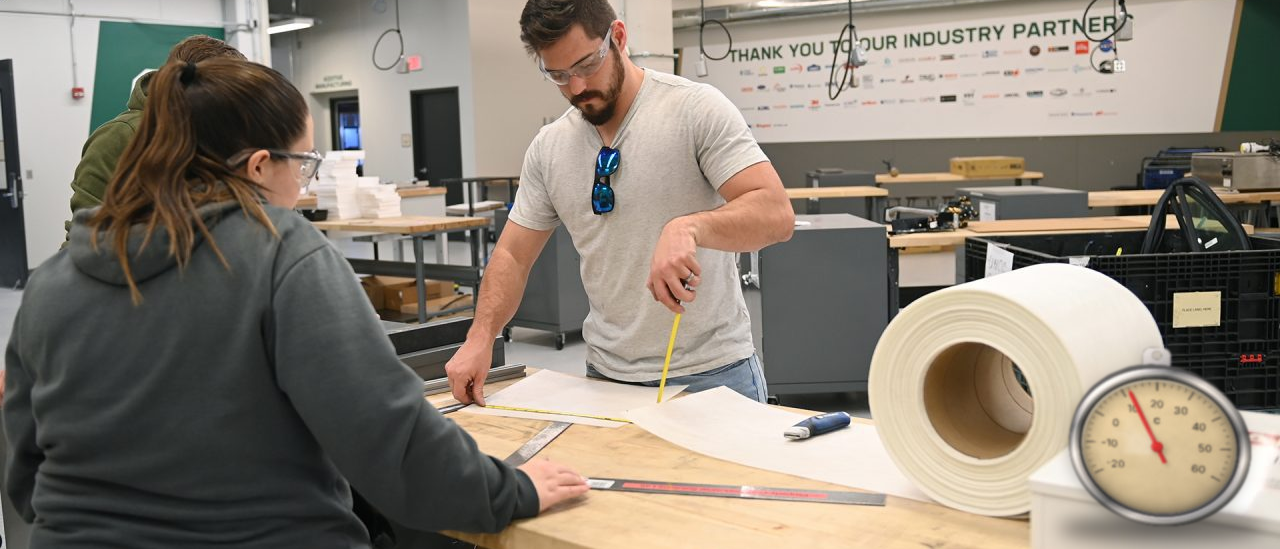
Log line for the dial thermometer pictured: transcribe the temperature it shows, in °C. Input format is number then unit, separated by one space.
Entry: 12 °C
